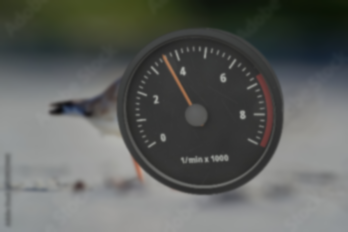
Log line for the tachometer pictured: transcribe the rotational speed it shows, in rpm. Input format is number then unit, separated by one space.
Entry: 3600 rpm
